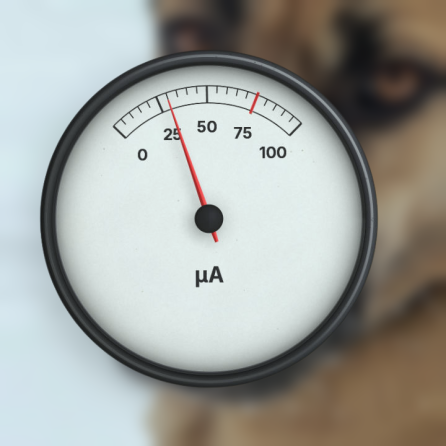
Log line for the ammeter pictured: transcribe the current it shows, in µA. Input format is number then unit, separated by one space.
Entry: 30 µA
